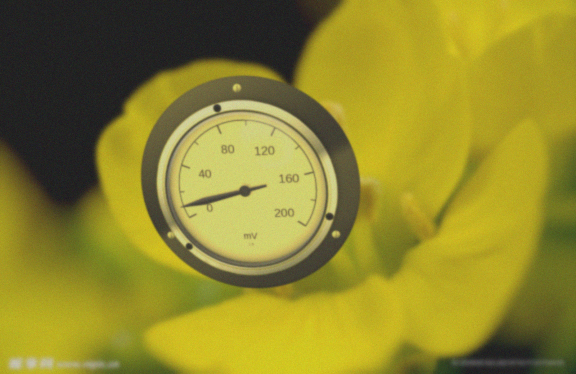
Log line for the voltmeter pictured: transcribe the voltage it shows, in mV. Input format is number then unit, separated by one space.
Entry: 10 mV
